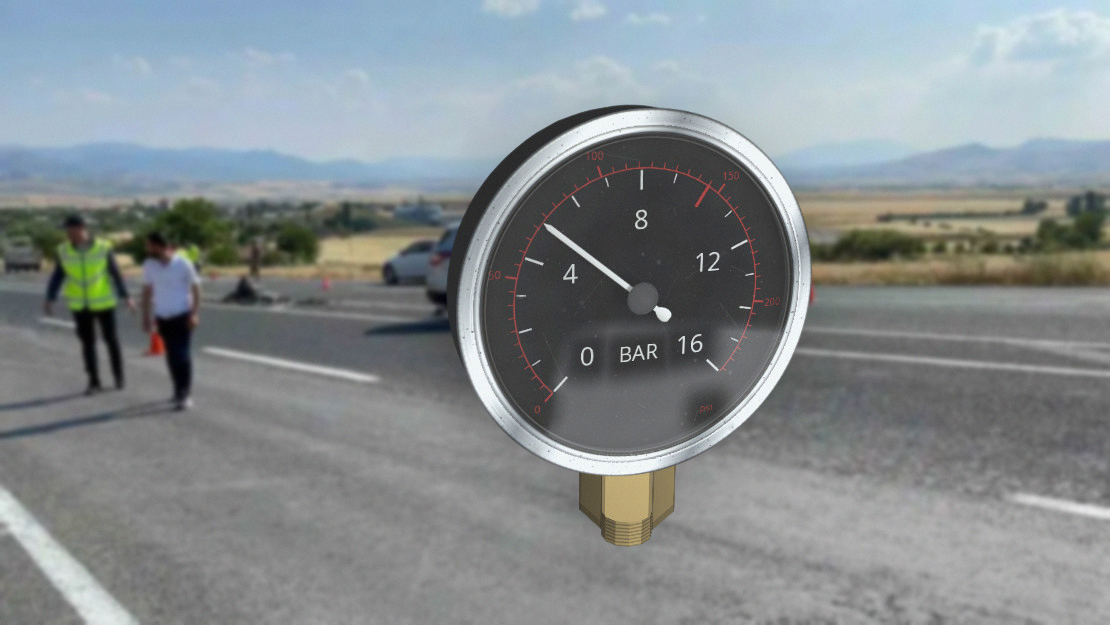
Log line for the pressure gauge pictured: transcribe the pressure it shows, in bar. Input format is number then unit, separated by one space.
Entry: 5 bar
